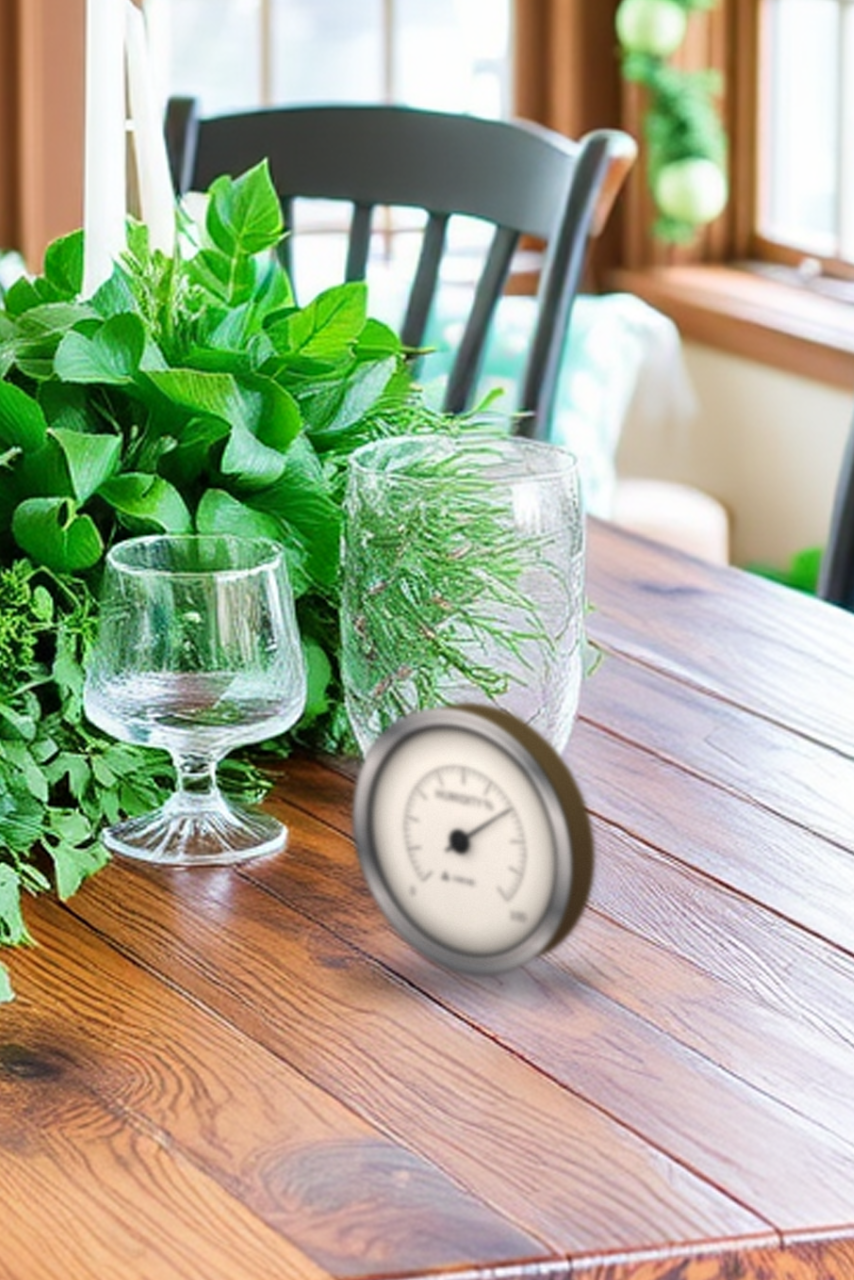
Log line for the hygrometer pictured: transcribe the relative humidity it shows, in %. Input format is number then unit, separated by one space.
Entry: 70 %
